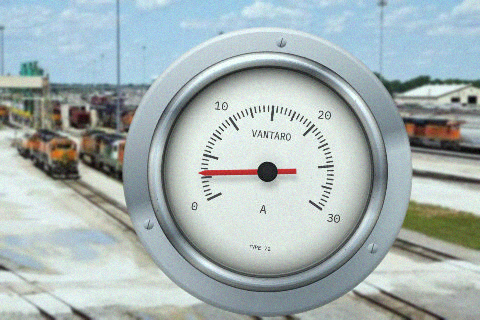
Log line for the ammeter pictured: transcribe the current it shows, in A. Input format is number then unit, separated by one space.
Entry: 3 A
